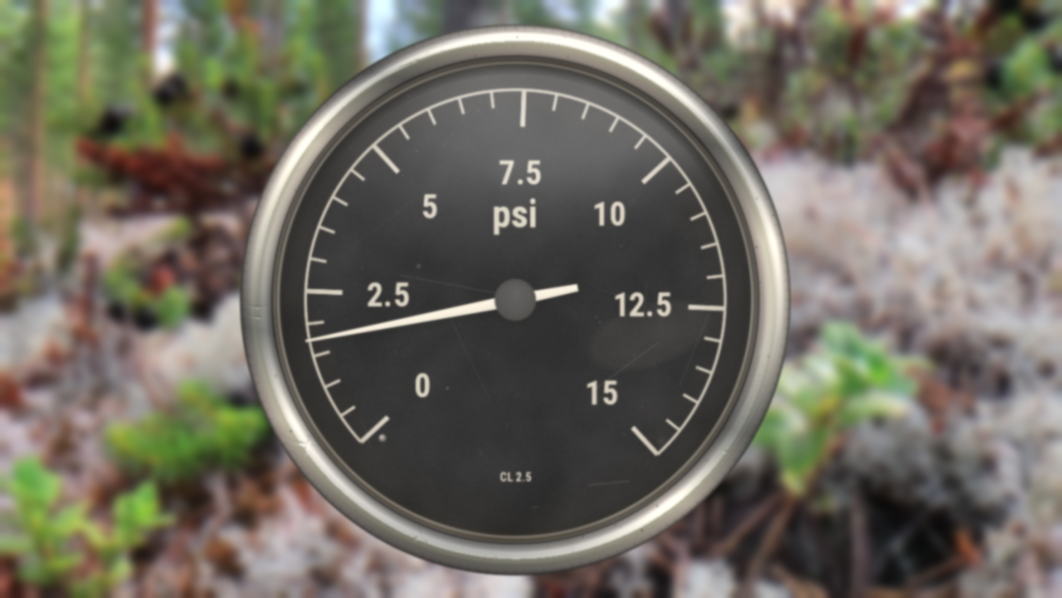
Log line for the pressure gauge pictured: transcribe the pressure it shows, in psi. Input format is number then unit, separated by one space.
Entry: 1.75 psi
